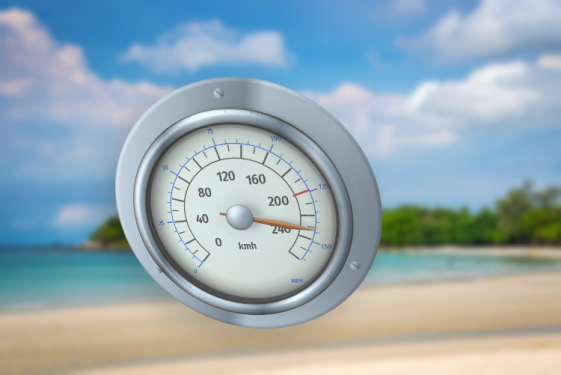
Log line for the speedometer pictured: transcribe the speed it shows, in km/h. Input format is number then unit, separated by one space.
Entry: 230 km/h
